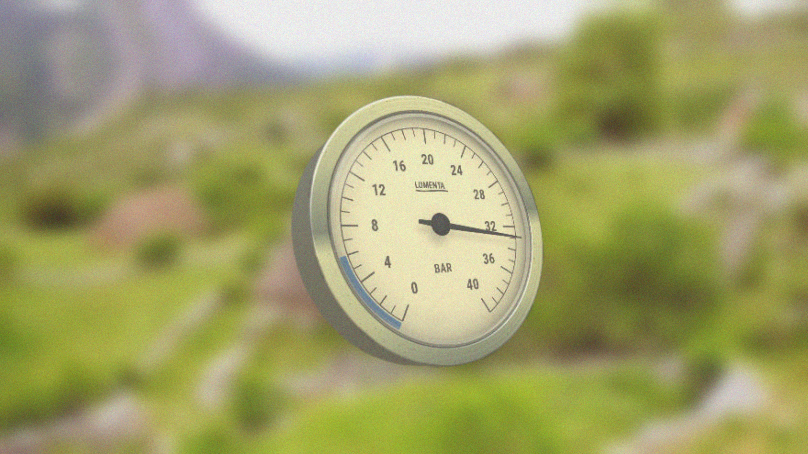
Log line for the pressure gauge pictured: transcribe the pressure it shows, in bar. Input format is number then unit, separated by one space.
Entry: 33 bar
